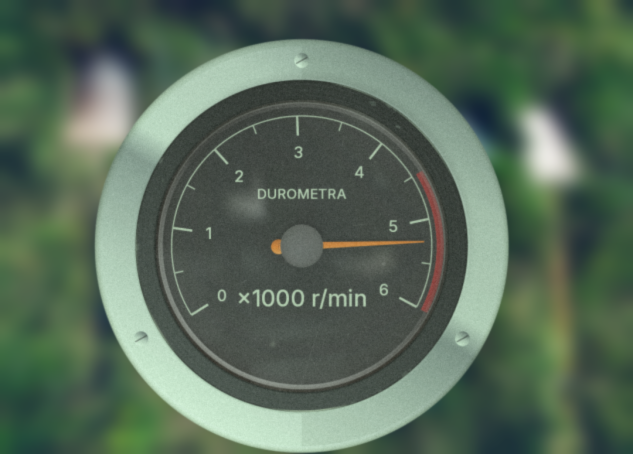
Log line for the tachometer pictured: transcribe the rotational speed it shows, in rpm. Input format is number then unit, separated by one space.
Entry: 5250 rpm
